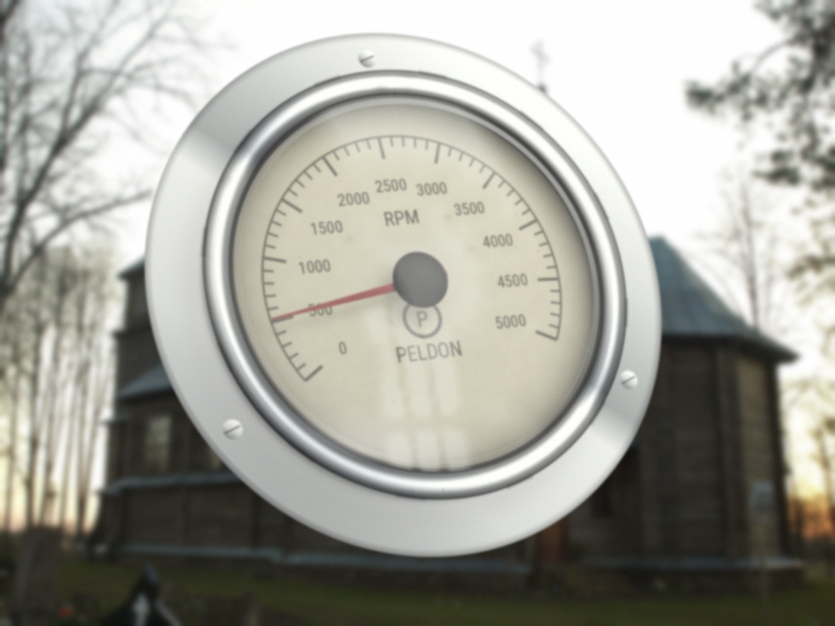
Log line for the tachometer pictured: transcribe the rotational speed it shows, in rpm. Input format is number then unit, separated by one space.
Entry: 500 rpm
